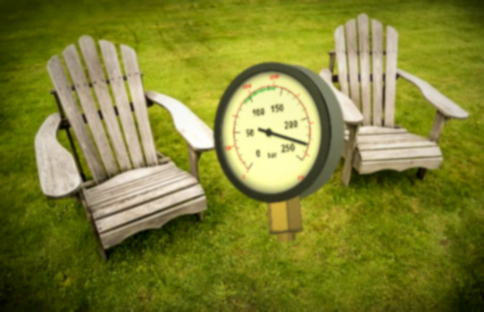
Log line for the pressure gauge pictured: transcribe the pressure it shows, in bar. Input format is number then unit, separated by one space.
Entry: 230 bar
